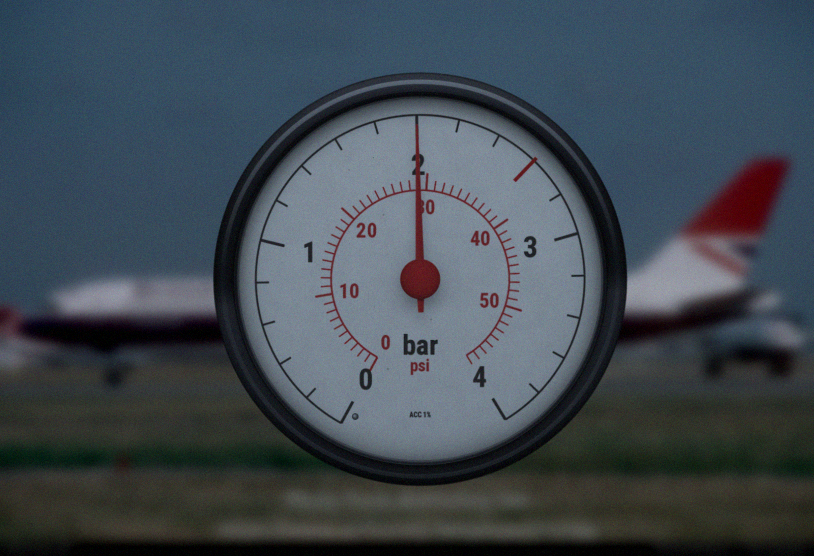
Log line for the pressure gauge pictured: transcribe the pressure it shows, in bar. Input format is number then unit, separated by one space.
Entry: 2 bar
